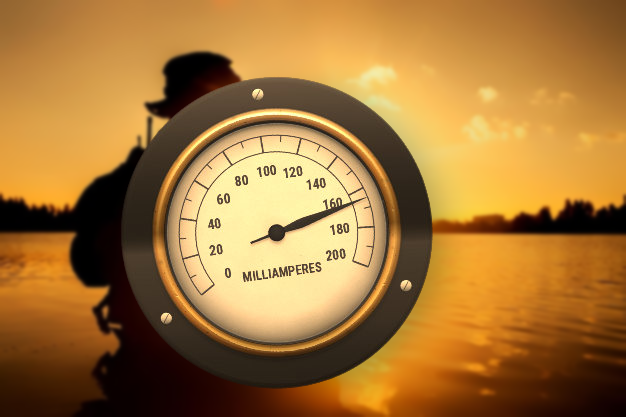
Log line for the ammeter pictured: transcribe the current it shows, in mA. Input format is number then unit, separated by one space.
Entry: 165 mA
